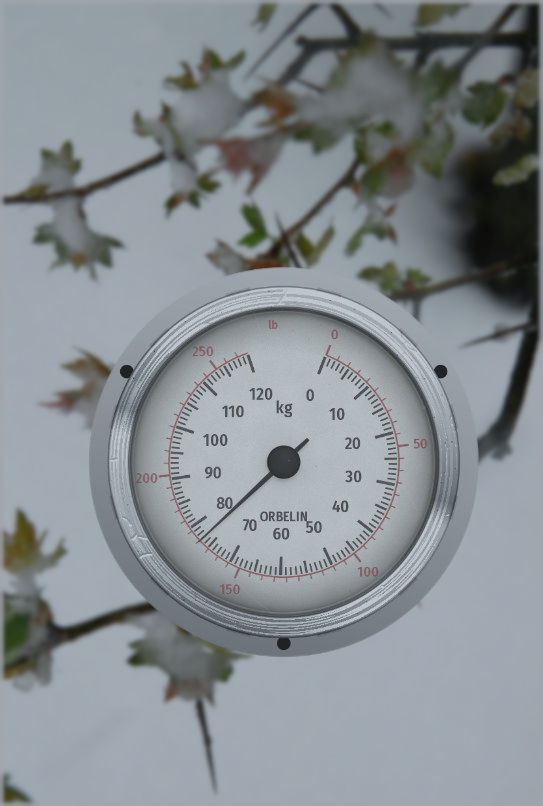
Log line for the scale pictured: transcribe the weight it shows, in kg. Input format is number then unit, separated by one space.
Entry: 77 kg
